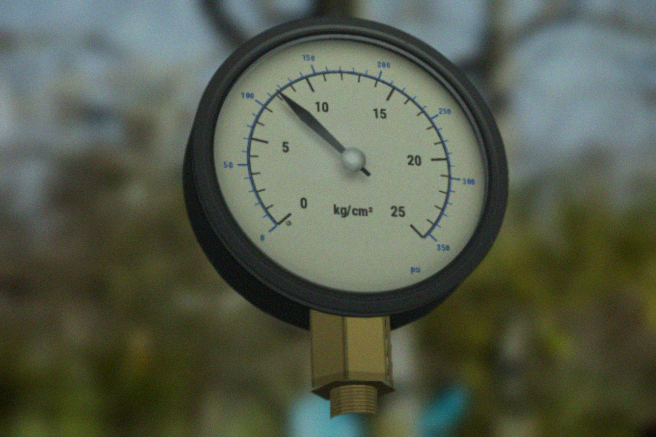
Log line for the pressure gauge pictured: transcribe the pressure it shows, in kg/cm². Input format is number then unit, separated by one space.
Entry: 8 kg/cm²
